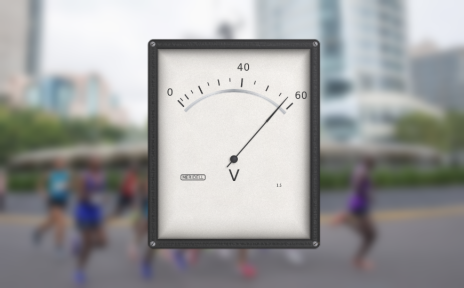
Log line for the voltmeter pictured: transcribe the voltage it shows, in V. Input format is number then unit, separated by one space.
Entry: 57.5 V
